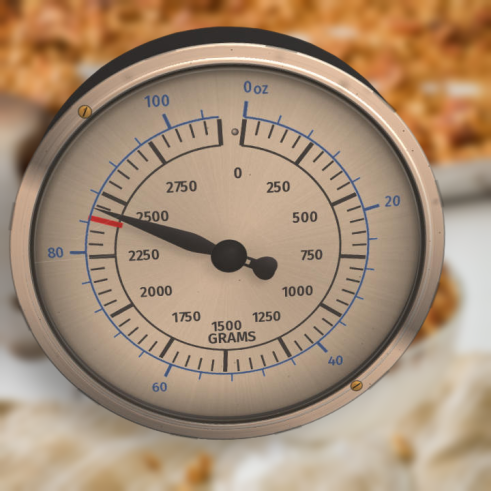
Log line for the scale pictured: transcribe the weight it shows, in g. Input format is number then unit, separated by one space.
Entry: 2450 g
